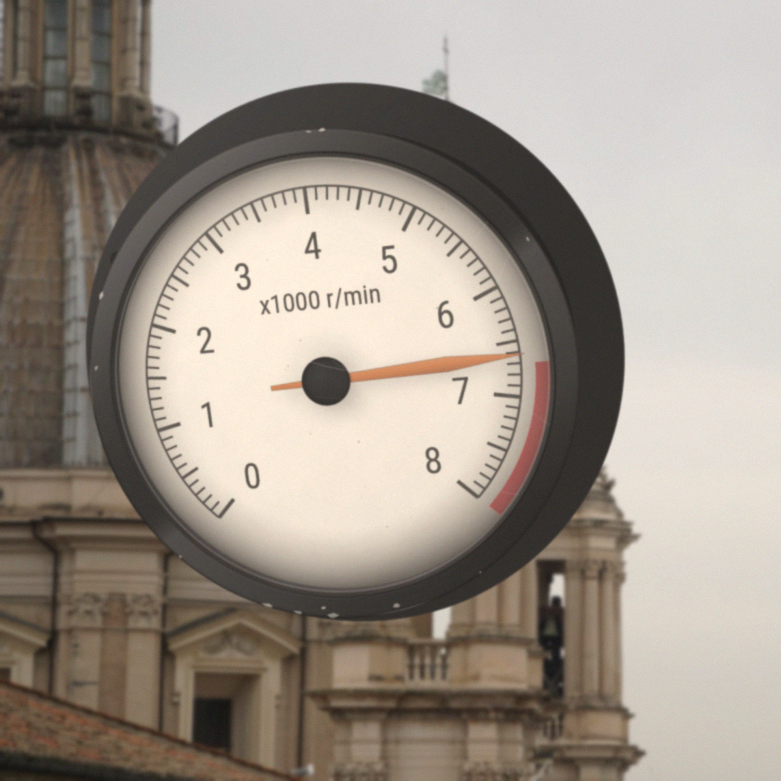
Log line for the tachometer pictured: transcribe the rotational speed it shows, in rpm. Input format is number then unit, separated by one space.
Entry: 6600 rpm
